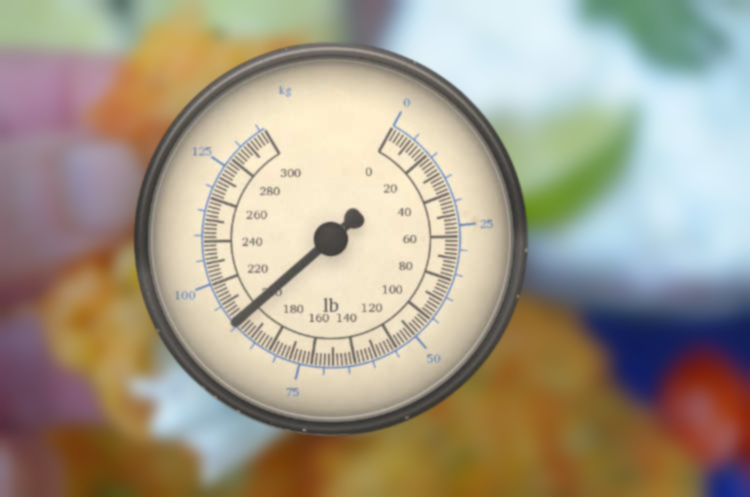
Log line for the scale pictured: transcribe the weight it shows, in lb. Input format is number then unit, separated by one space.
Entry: 200 lb
